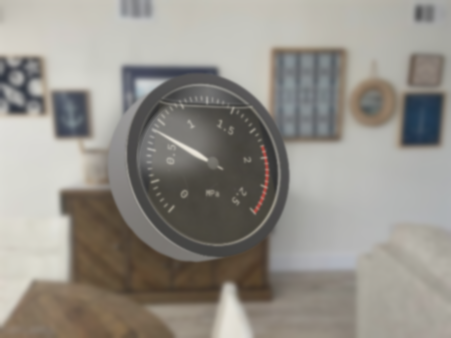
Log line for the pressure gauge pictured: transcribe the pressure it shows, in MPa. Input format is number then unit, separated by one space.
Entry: 0.65 MPa
